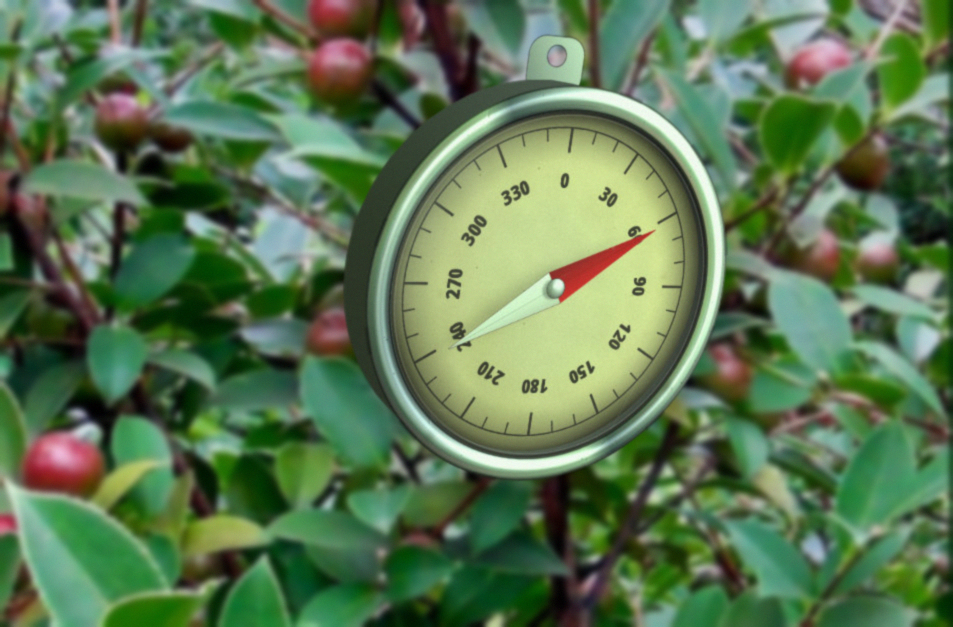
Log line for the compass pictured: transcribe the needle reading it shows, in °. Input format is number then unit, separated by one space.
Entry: 60 °
